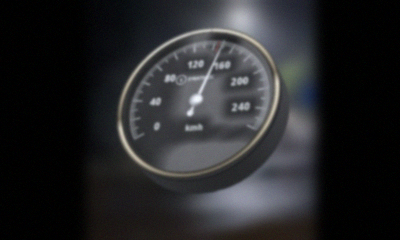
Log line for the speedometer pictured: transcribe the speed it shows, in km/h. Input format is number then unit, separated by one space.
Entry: 150 km/h
